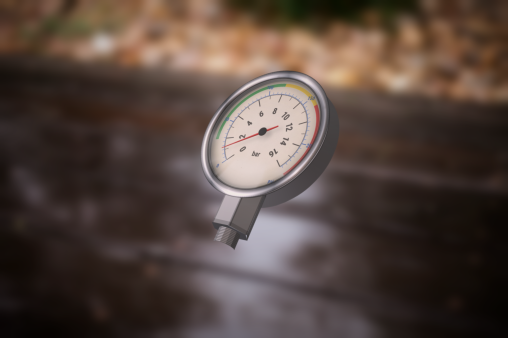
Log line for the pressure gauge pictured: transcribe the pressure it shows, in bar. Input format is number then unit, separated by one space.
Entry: 1 bar
